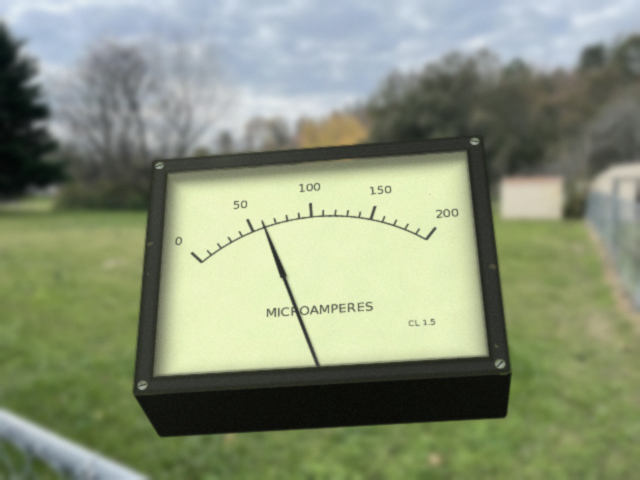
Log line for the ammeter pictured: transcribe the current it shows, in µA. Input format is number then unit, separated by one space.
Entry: 60 µA
